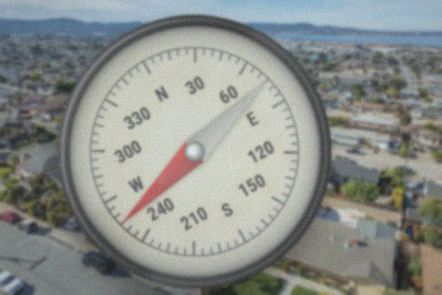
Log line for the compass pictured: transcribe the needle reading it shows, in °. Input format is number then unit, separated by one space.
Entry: 255 °
